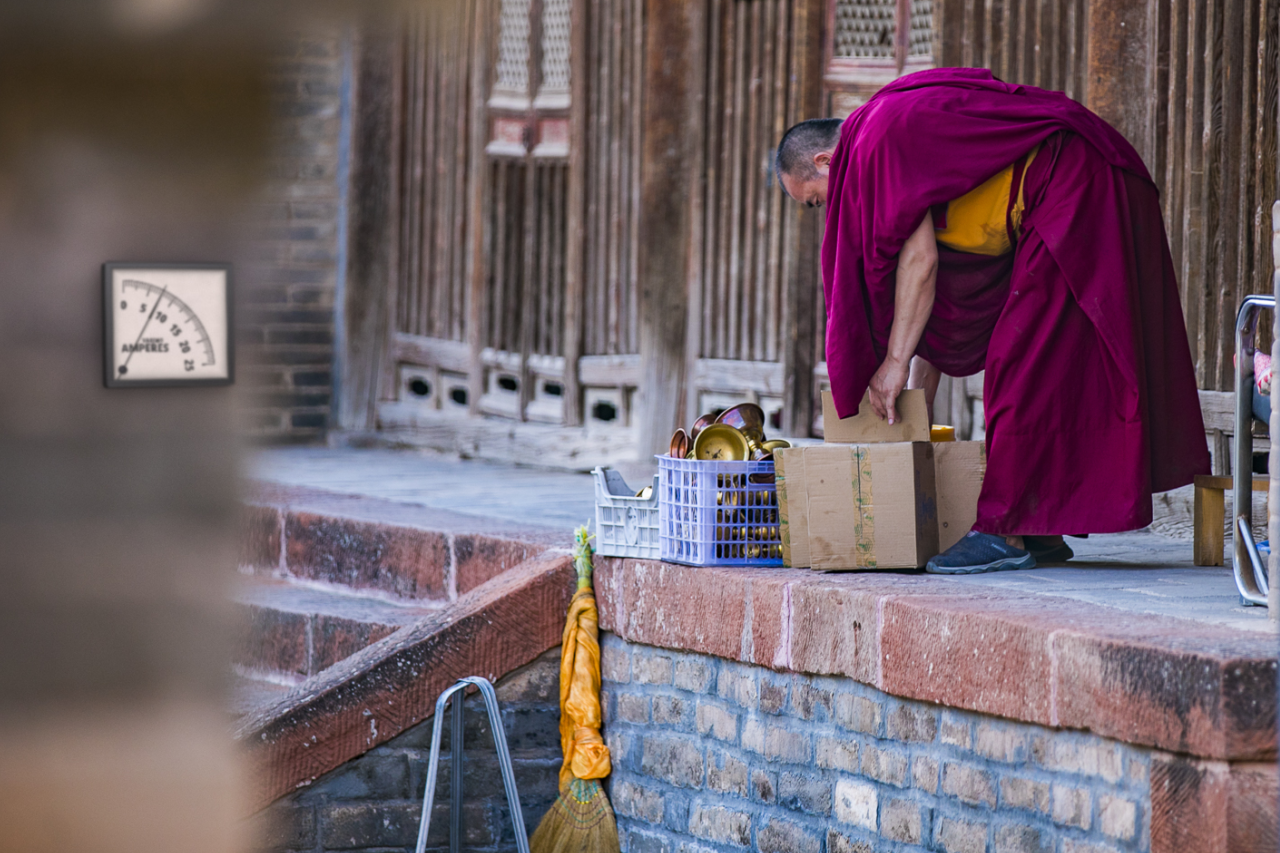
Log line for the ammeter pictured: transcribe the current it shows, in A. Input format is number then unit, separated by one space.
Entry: 7.5 A
